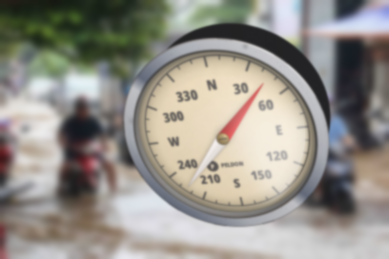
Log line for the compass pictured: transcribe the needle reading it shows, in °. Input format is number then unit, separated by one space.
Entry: 45 °
